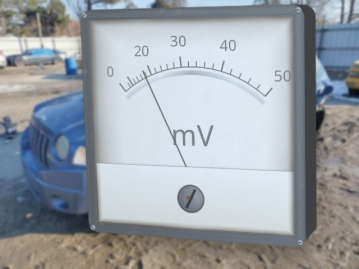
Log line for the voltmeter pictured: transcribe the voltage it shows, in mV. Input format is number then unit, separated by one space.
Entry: 18 mV
